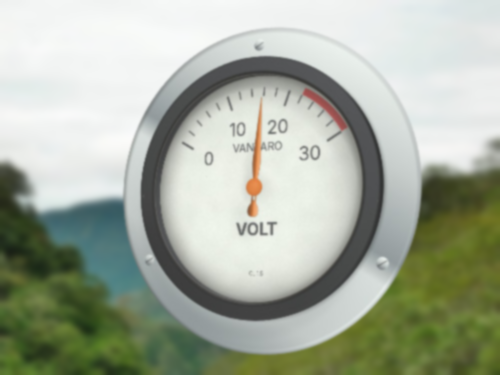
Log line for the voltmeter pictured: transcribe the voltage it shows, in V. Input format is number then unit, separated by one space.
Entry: 16 V
